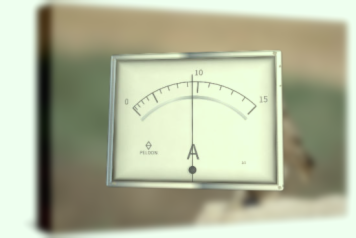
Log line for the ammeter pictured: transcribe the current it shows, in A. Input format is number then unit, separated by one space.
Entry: 9.5 A
